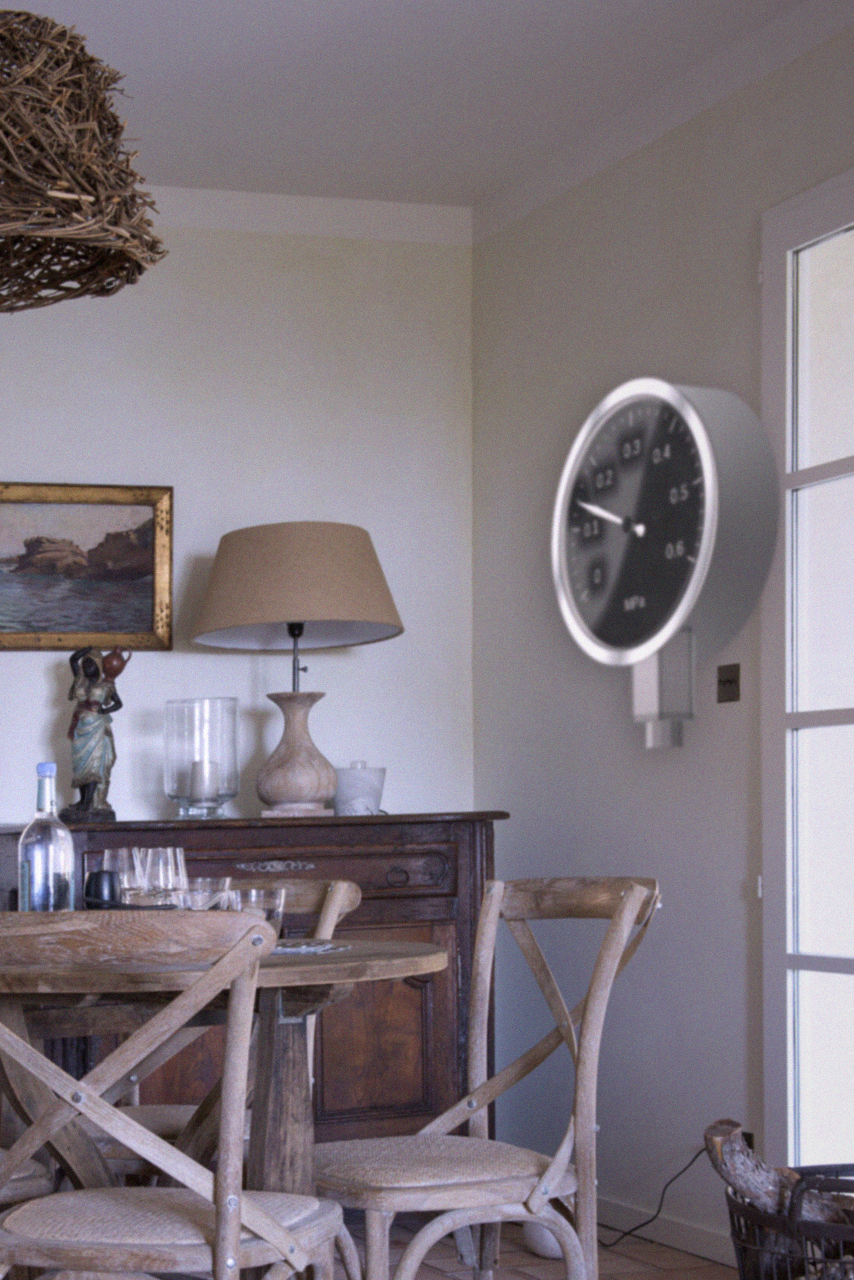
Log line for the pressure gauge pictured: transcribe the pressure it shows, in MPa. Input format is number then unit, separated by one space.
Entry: 0.14 MPa
